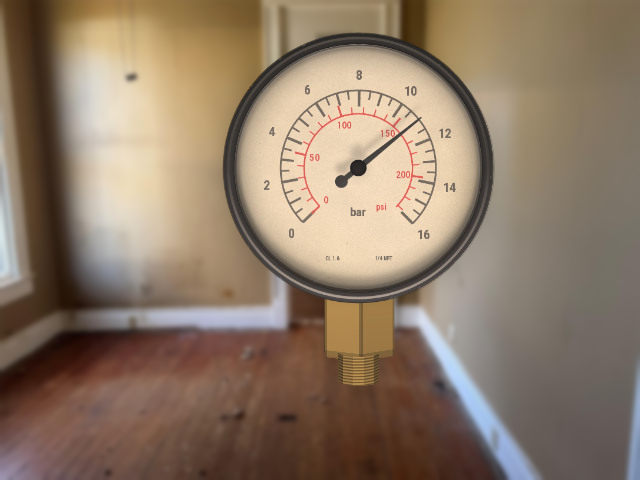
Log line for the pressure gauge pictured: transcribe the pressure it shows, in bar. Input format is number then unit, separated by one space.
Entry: 11 bar
